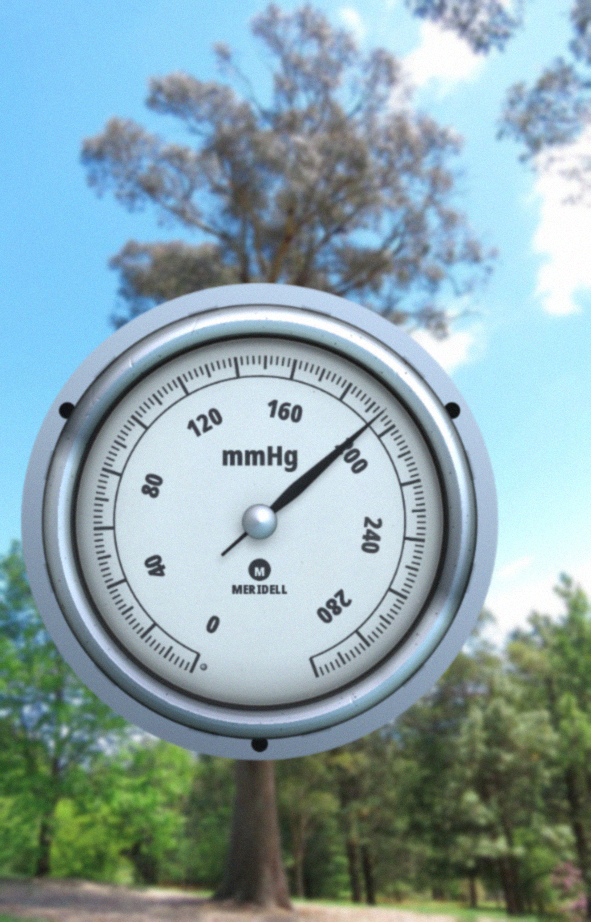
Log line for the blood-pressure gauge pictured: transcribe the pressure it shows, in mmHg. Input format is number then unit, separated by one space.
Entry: 194 mmHg
